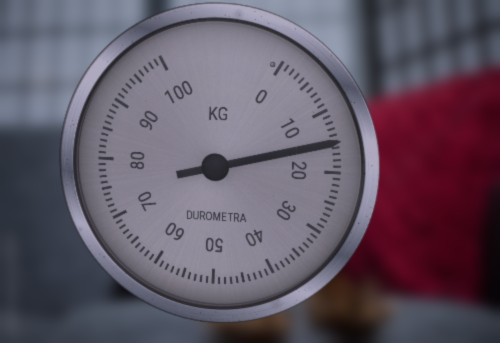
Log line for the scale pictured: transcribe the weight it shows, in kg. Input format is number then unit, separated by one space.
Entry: 15 kg
